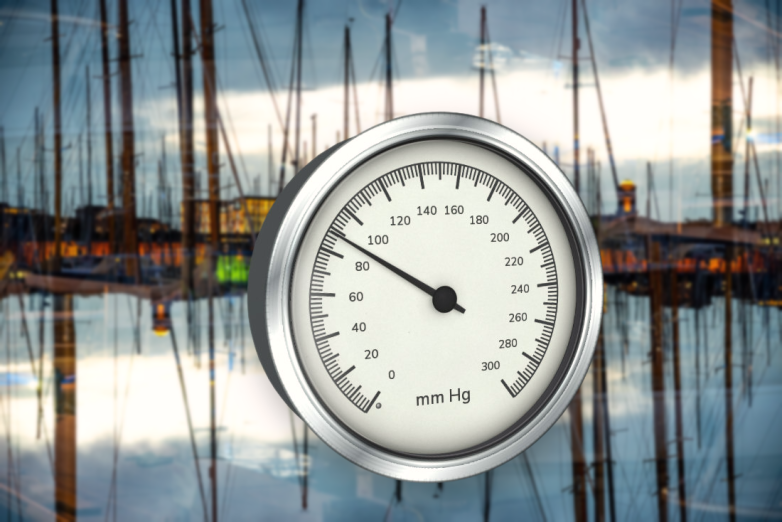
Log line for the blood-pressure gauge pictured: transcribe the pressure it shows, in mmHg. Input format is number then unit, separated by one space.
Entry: 88 mmHg
